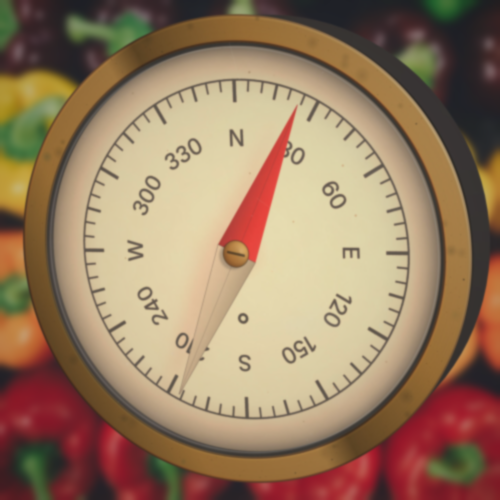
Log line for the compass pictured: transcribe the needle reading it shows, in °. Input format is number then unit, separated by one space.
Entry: 25 °
